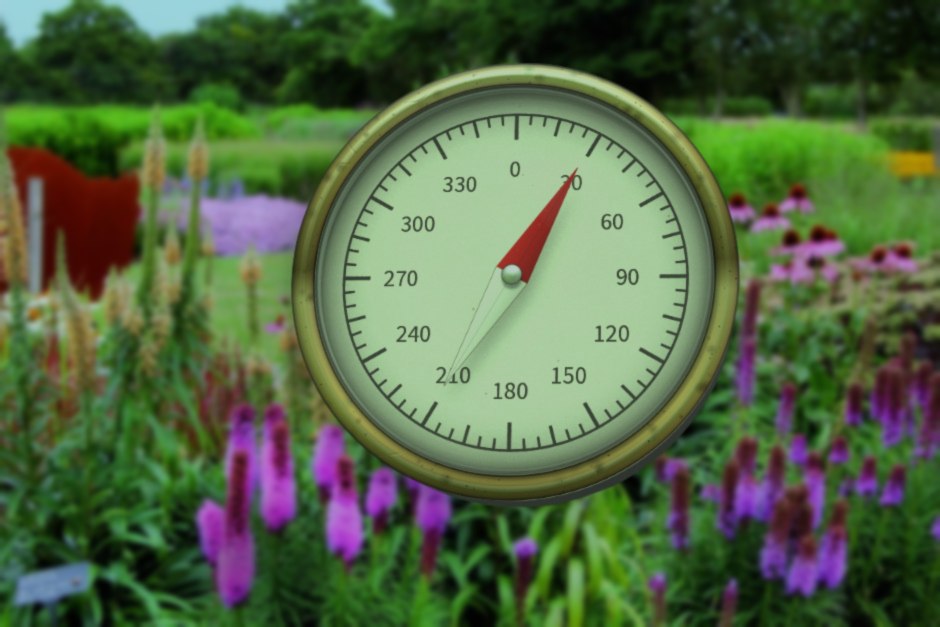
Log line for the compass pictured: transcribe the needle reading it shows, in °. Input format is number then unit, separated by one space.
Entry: 30 °
